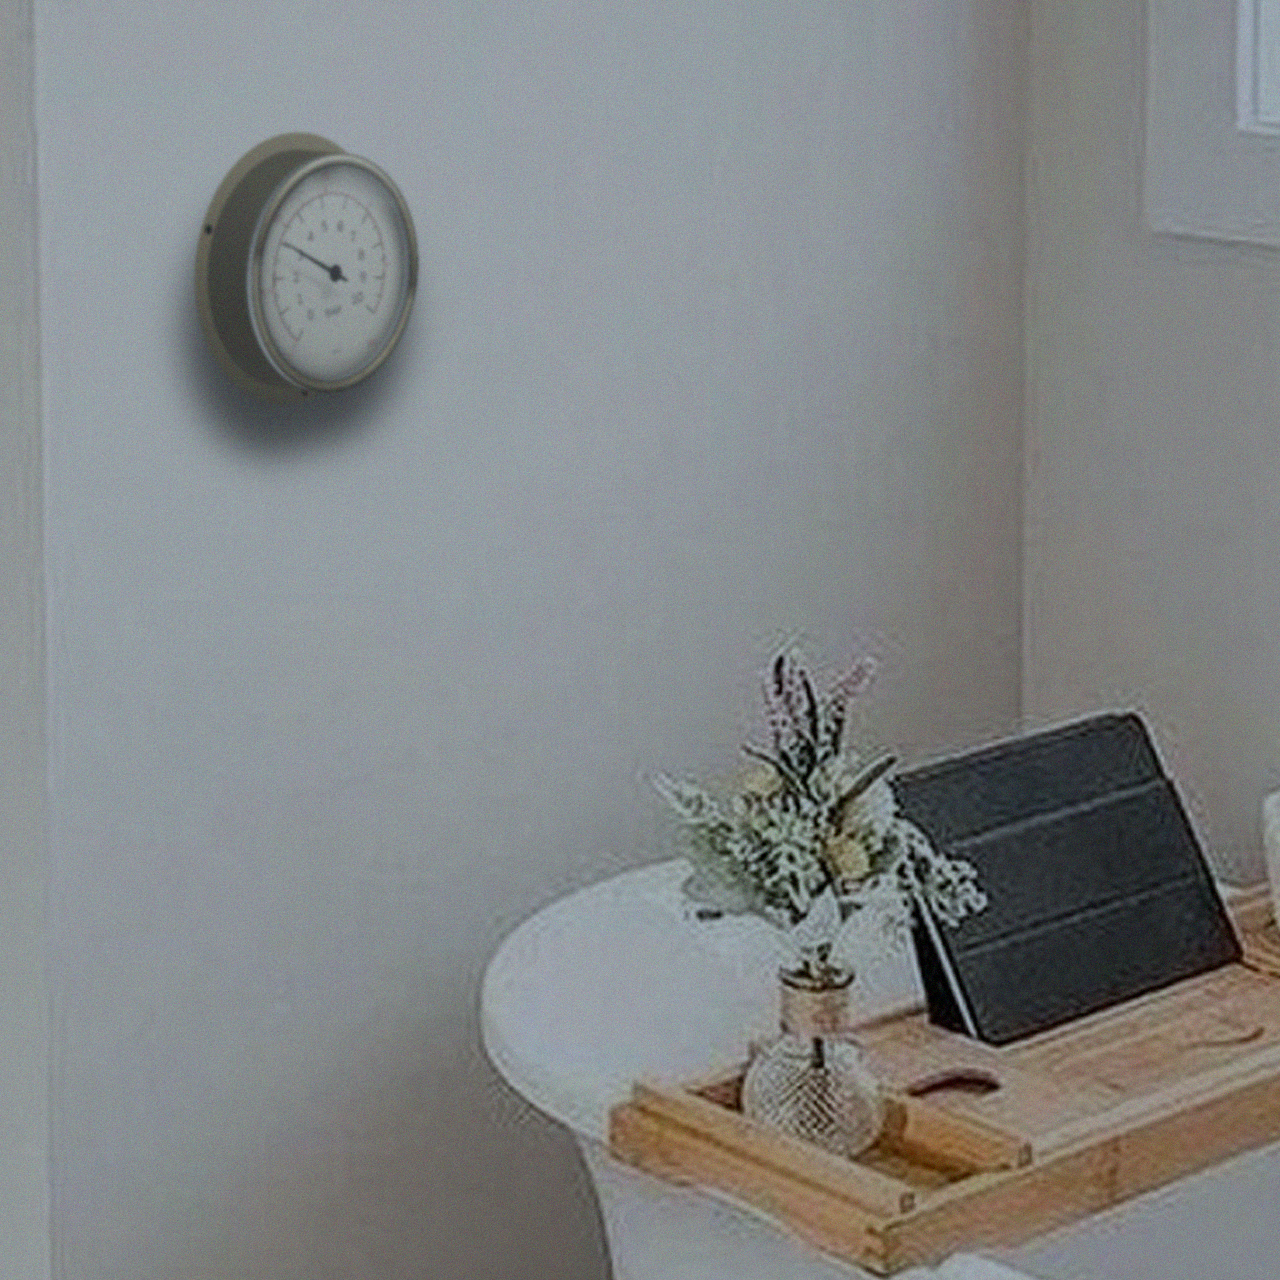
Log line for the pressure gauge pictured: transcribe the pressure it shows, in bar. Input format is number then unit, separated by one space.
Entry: 3 bar
